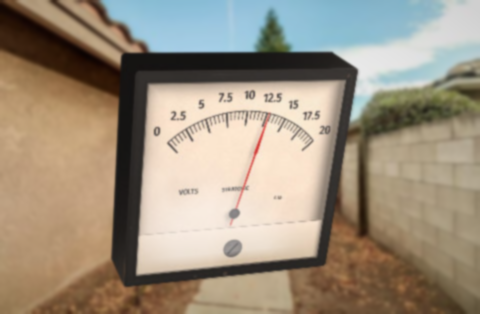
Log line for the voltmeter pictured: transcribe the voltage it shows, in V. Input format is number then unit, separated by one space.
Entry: 12.5 V
